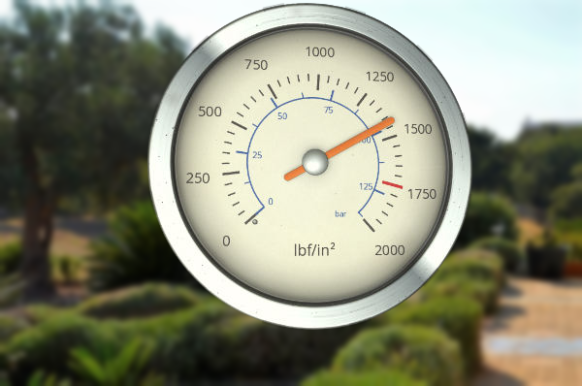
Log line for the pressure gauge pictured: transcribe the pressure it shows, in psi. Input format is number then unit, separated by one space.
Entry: 1425 psi
